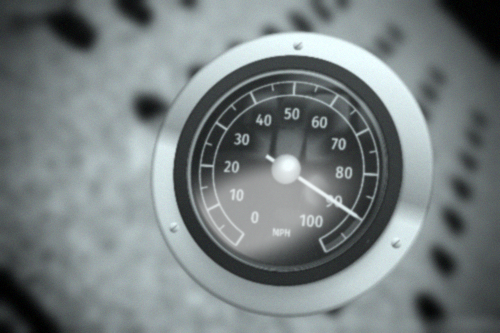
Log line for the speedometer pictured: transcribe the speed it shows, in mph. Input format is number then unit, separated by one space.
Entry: 90 mph
